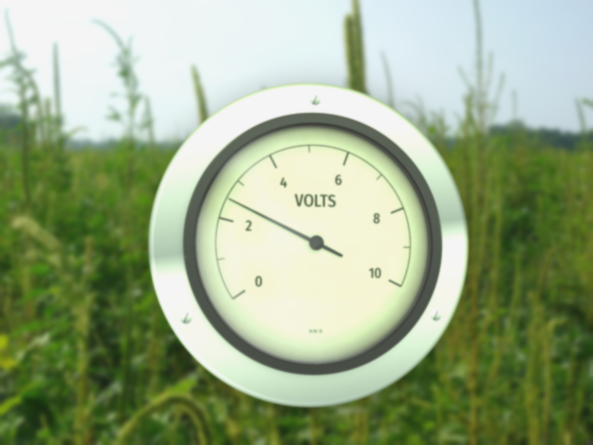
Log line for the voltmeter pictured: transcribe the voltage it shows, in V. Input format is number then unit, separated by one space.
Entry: 2.5 V
